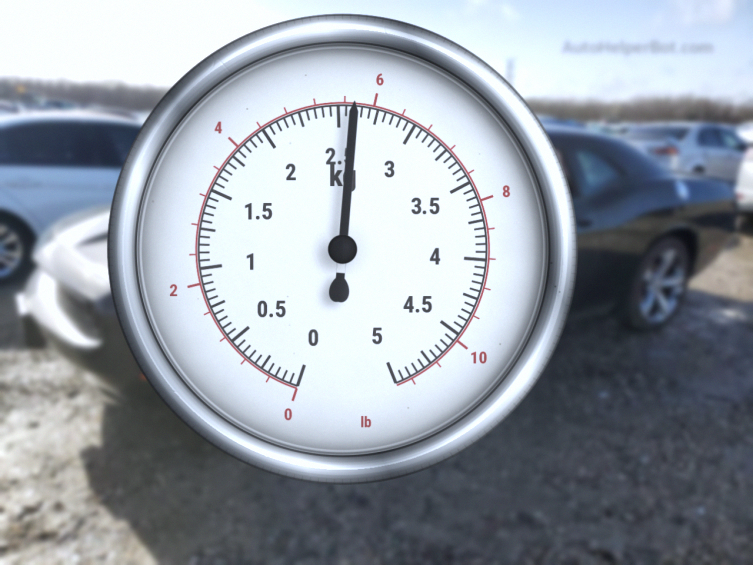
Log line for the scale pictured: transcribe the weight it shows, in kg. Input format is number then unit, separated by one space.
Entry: 2.6 kg
